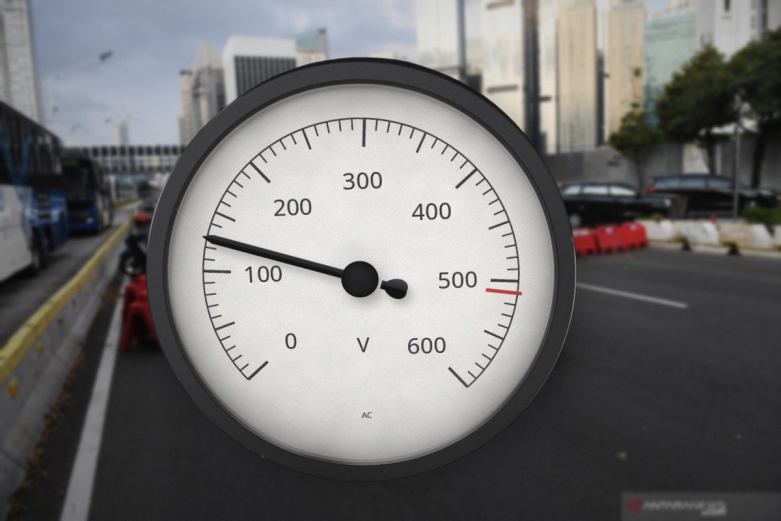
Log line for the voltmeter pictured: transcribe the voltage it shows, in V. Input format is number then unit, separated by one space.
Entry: 130 V
